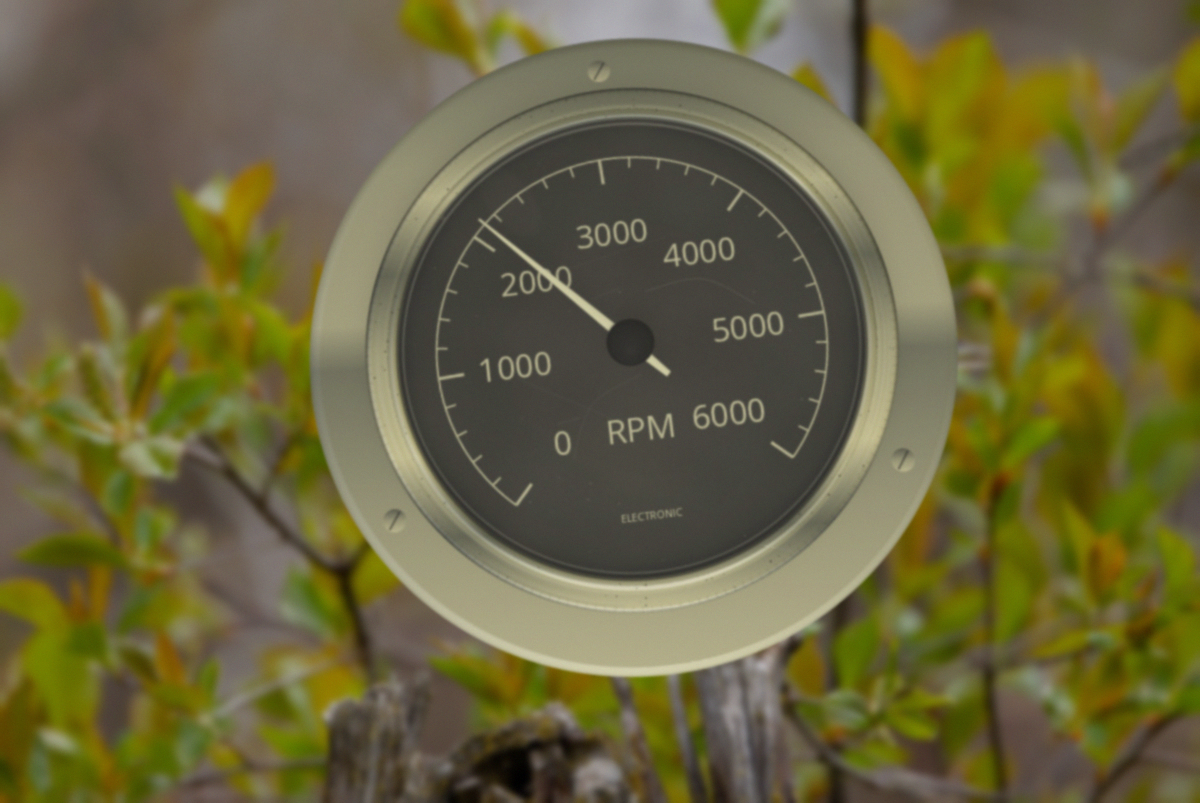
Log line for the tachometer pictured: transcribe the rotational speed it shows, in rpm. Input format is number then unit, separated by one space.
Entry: 2100 rpm
